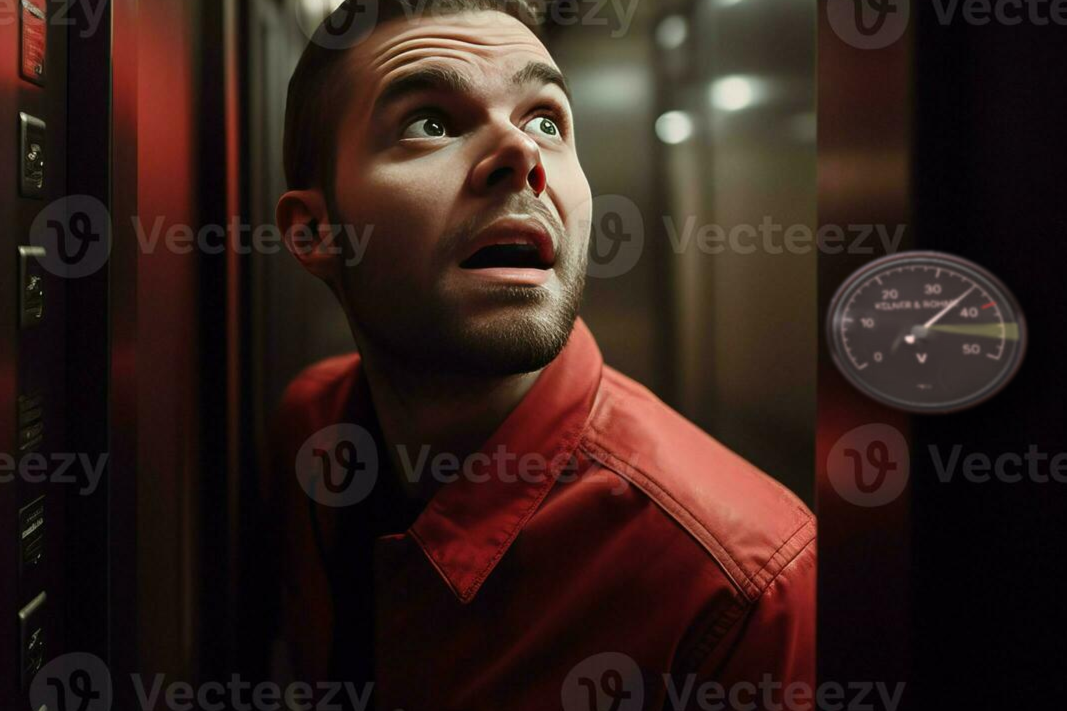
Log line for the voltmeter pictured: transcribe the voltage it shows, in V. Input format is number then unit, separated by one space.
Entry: 36 V
